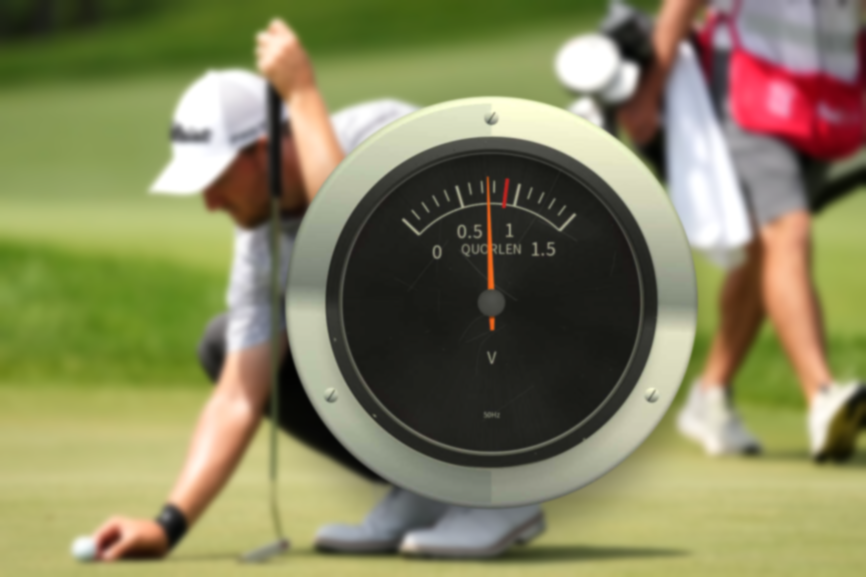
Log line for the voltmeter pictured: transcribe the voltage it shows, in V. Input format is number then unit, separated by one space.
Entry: 0.75 V
